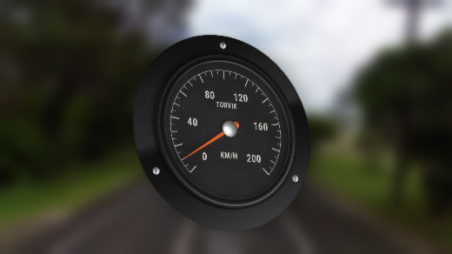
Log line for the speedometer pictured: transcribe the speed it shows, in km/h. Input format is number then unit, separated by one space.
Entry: 10 km/h
